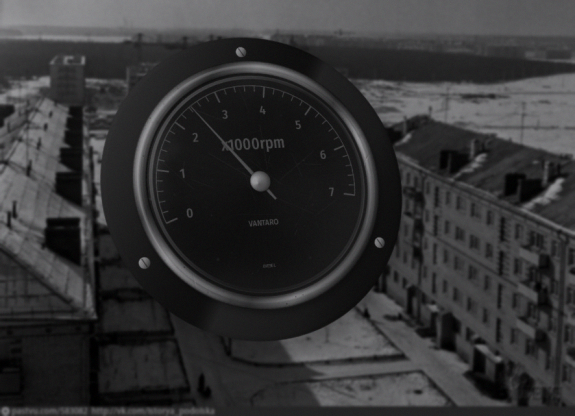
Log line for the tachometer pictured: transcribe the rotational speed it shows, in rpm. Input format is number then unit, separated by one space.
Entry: 2400 rpm
